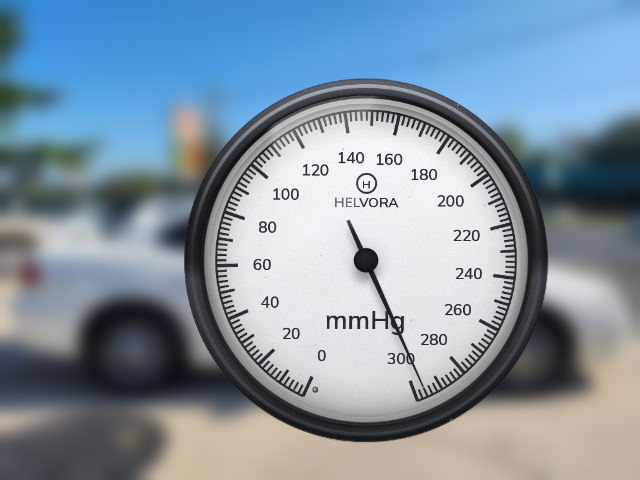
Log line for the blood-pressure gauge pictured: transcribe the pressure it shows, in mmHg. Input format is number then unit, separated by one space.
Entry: 296 mmHg
